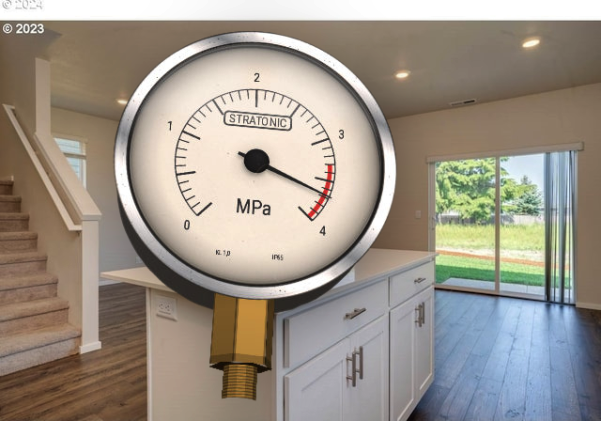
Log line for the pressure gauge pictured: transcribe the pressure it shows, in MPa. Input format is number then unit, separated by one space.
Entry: 3.7 MPa
